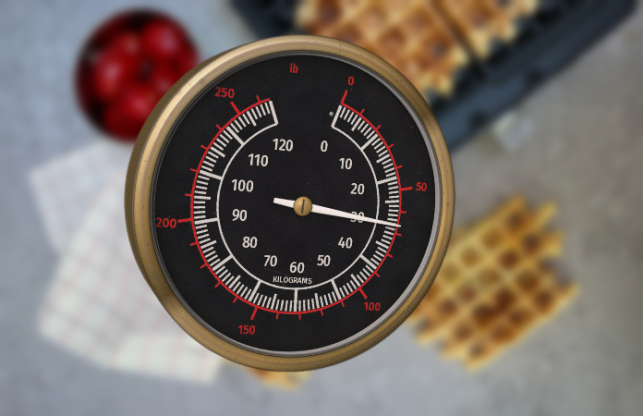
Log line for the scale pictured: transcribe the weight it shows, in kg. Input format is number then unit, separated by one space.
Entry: 30 kg
